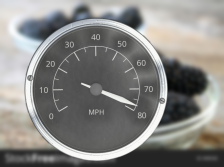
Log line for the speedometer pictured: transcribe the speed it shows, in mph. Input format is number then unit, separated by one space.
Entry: 77.5 mph
